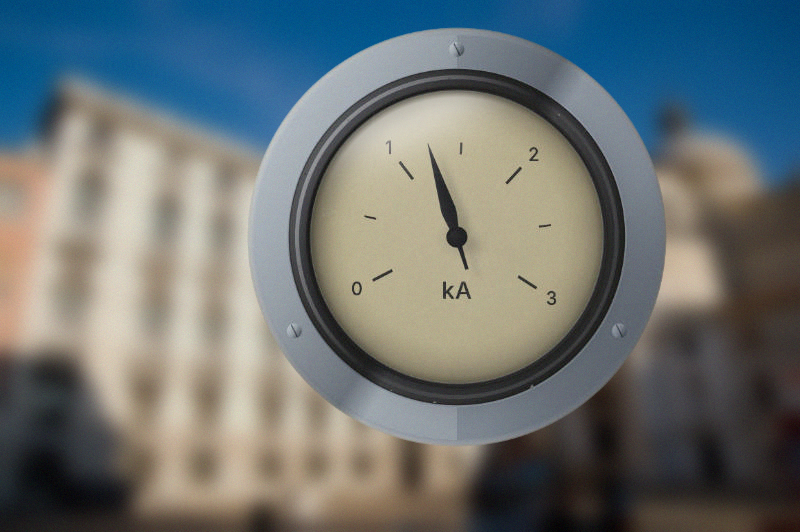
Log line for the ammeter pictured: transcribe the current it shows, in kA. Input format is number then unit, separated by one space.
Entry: 1.25 kA
